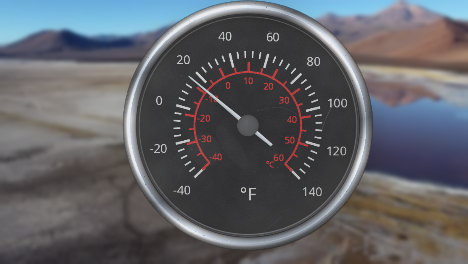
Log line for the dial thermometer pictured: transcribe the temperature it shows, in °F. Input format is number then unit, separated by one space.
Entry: 16 °F
